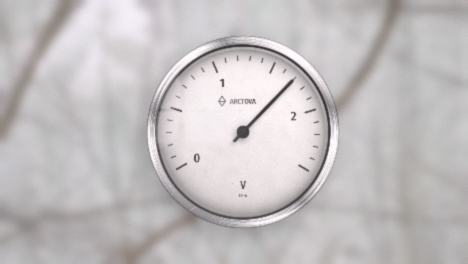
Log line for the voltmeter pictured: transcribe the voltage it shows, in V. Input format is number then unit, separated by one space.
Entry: 1.7 V
